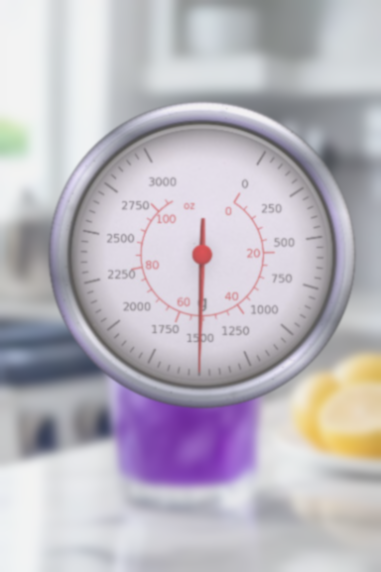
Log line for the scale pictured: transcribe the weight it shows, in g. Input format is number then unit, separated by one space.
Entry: 1500 g
